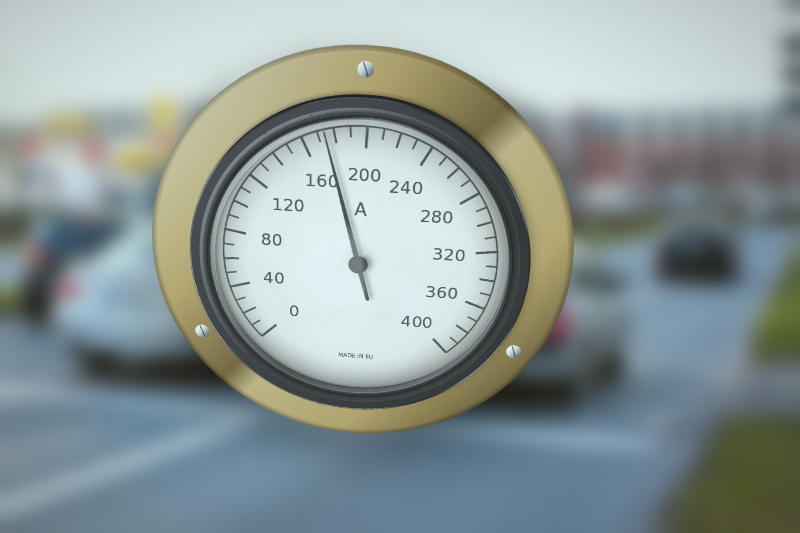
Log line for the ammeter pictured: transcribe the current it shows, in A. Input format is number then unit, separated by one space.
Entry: 175 A
